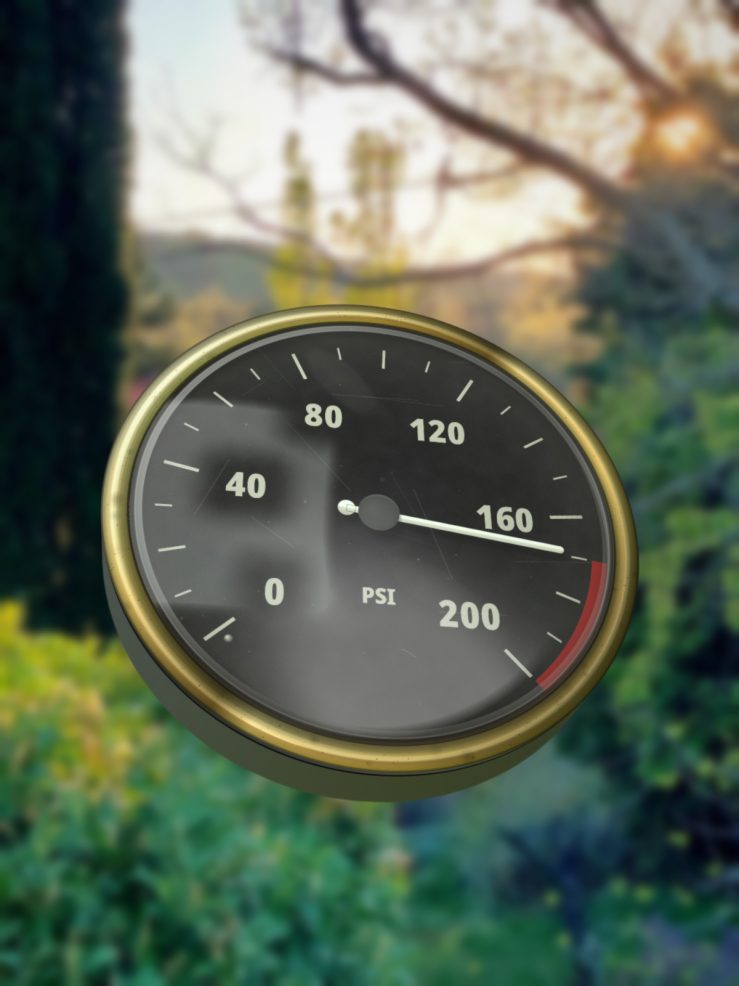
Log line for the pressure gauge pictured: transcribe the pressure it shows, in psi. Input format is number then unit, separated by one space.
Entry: 170 psi
